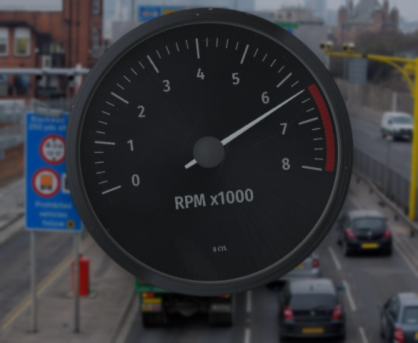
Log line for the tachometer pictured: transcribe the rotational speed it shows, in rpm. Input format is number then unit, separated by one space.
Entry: 6400 rpm
